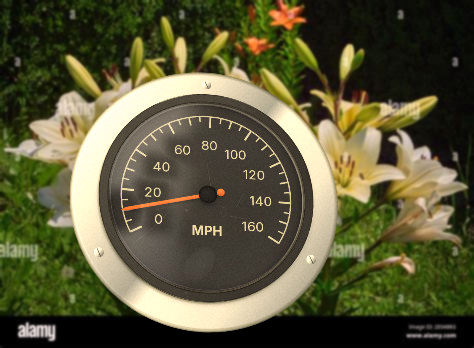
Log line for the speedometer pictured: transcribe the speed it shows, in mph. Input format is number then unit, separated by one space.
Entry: 10 mph
